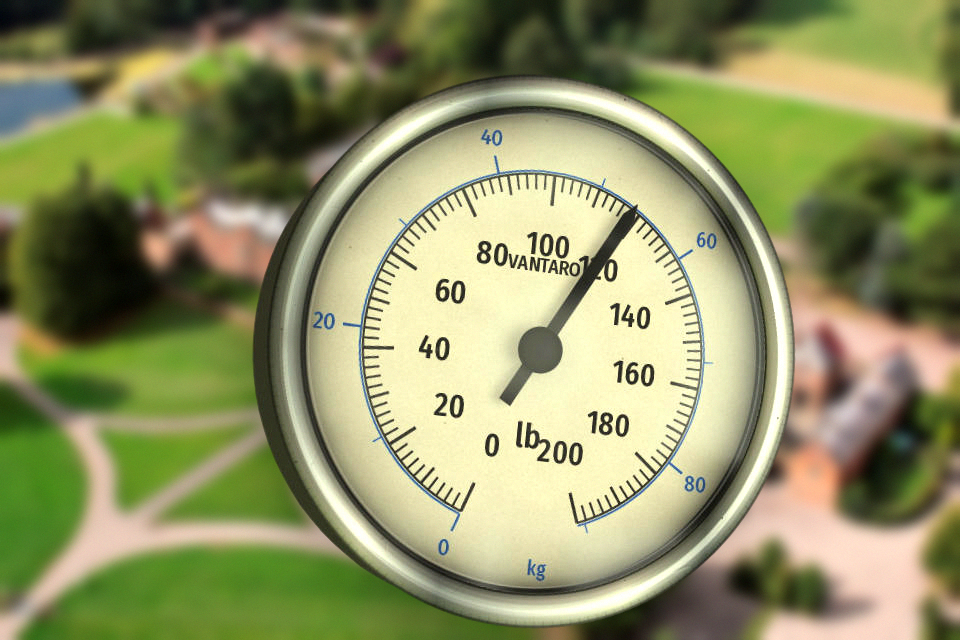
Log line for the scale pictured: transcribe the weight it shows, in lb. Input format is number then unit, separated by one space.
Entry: 118 lb
